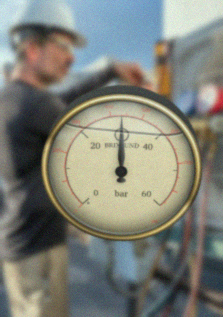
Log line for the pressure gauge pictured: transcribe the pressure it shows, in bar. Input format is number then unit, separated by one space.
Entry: 30 bar
